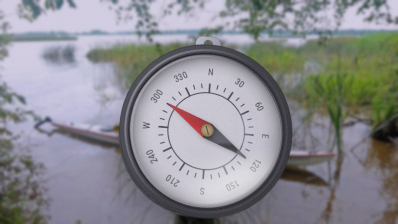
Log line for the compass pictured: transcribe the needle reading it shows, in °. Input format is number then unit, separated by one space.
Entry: 300 °
